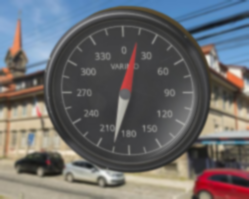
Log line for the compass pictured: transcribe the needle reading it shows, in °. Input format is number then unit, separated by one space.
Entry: 15 °
